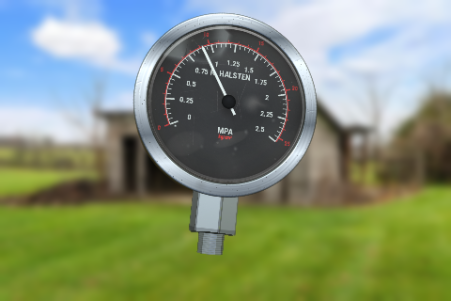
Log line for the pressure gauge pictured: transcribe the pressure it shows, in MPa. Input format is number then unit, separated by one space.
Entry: 0.9 MPa
